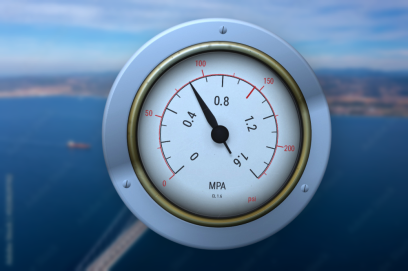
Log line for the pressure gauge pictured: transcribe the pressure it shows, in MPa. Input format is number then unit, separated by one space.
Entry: 0.6 MPa
